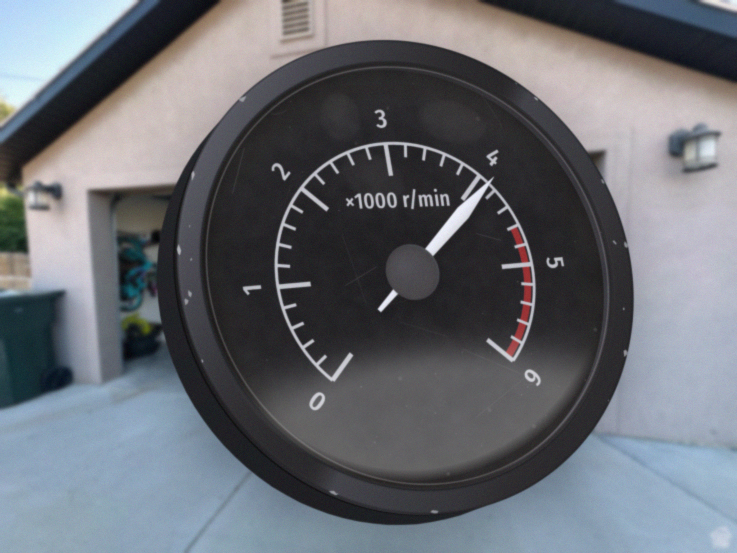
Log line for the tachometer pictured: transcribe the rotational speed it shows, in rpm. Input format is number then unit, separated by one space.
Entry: 4100 rpm
